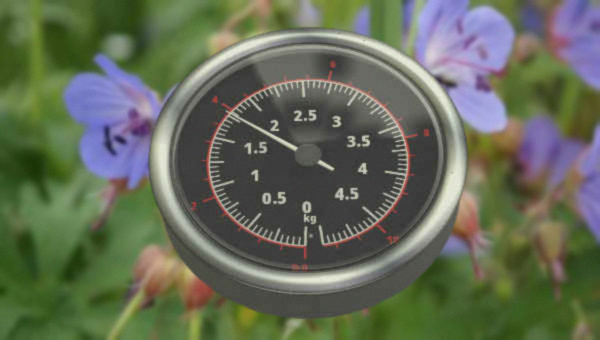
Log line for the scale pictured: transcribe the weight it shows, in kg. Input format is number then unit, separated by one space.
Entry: 1.75 kg
